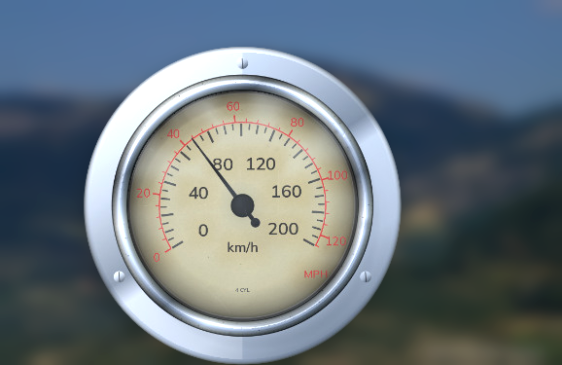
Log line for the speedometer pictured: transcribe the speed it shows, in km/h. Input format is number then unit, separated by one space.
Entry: 70 km/h
